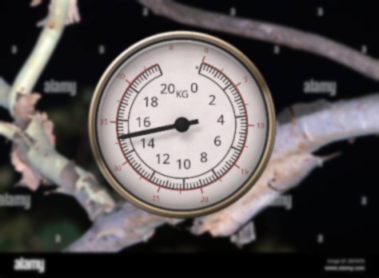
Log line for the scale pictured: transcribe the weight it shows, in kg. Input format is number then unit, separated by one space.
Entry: 15 kg
